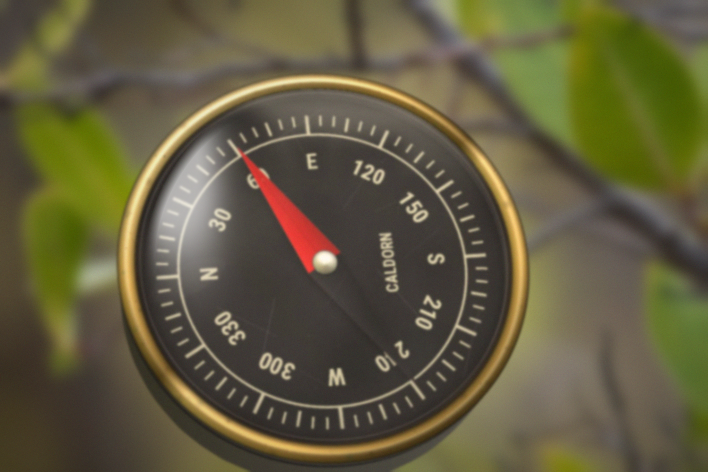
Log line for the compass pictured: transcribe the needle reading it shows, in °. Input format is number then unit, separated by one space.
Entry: 60 °
